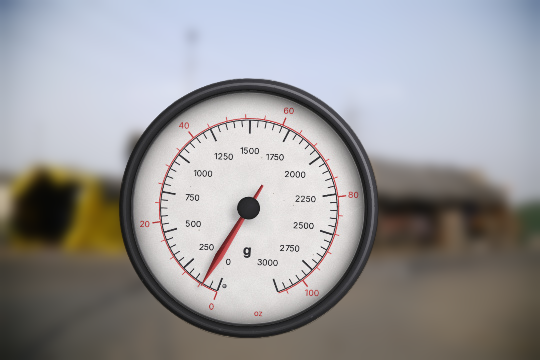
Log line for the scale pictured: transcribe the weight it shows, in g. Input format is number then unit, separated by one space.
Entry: 100 g
